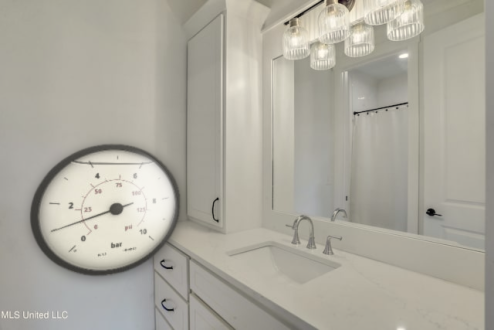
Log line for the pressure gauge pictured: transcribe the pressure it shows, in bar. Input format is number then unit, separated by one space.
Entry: 1 bar
